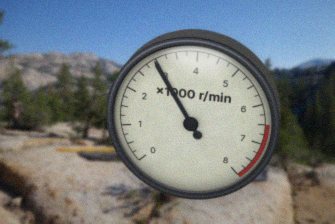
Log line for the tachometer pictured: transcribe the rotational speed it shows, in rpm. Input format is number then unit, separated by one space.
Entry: 3000 rpm
